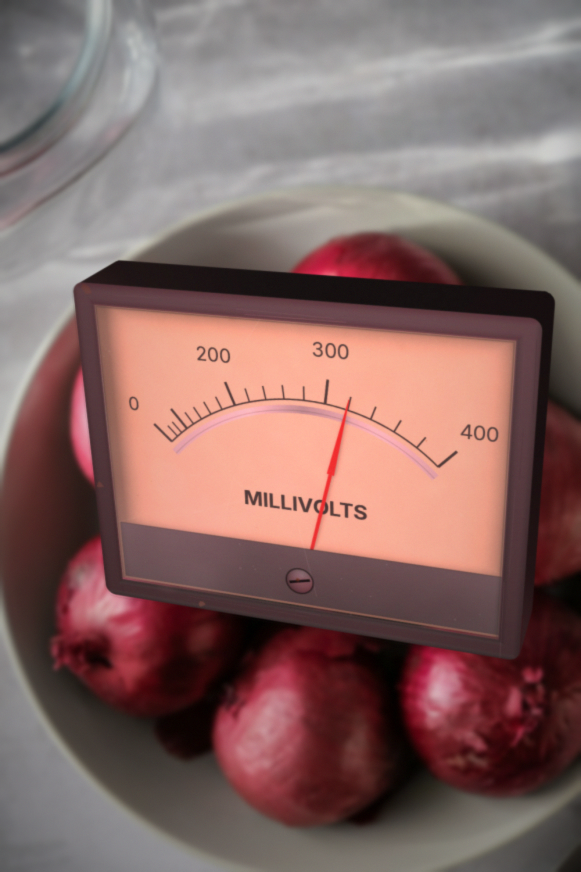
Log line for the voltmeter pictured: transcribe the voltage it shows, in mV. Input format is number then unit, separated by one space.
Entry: 320 mV
